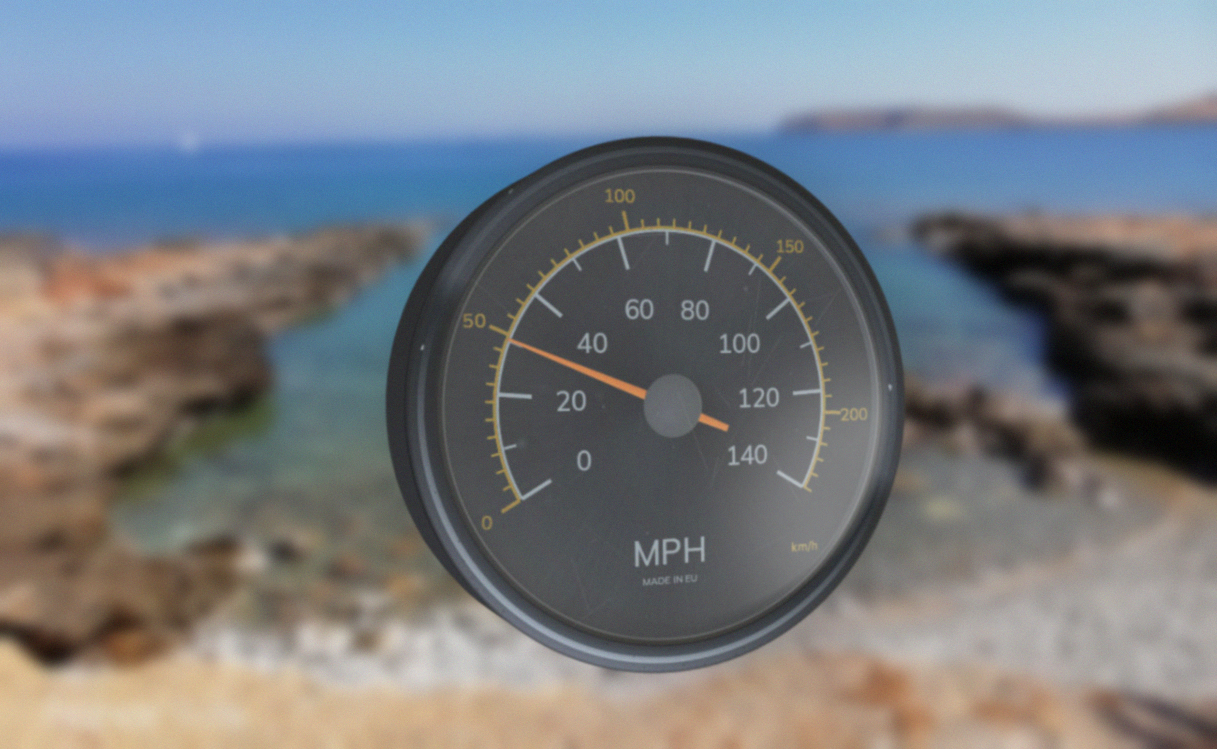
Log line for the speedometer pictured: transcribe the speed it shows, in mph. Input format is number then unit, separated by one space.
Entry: 30 mph
